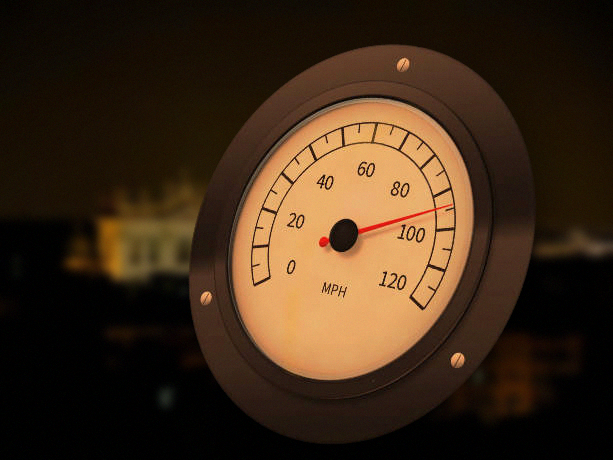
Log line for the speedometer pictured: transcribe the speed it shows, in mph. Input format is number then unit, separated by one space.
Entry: 95 mph
